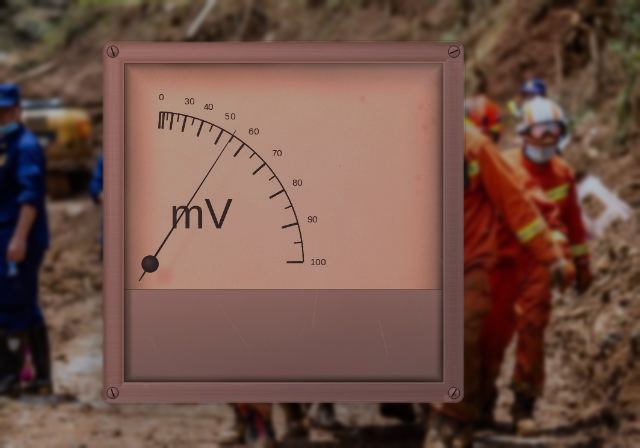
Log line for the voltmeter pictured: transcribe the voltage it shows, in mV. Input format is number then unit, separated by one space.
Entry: 55 mV
